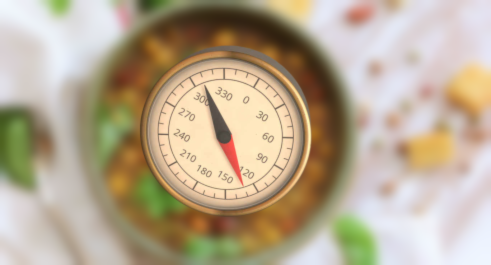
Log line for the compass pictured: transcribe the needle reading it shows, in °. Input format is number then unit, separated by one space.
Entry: 130 °
